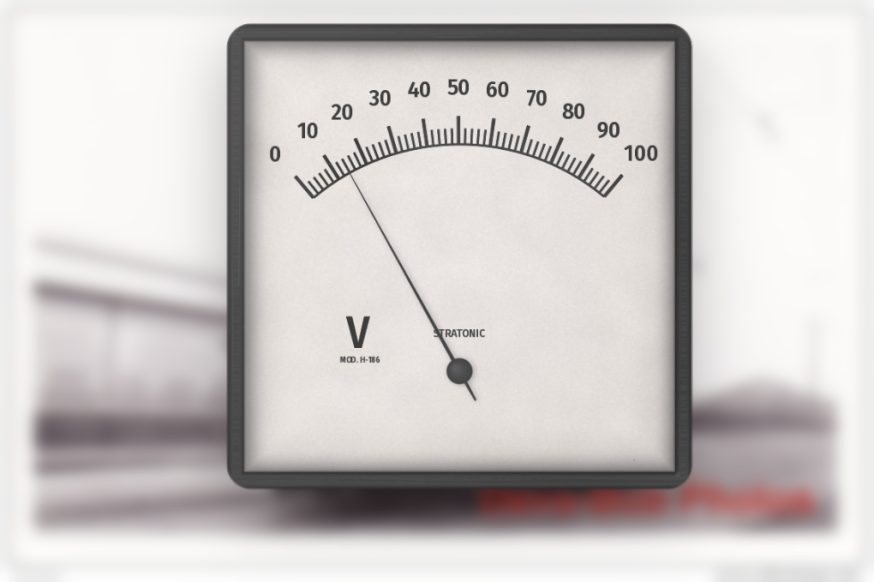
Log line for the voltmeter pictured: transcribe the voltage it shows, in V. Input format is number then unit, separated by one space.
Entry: 14 V
